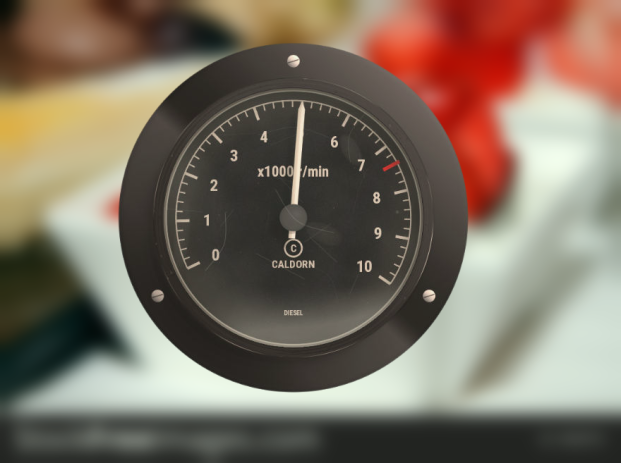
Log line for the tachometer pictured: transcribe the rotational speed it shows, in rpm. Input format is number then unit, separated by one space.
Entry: 5000 rpm
